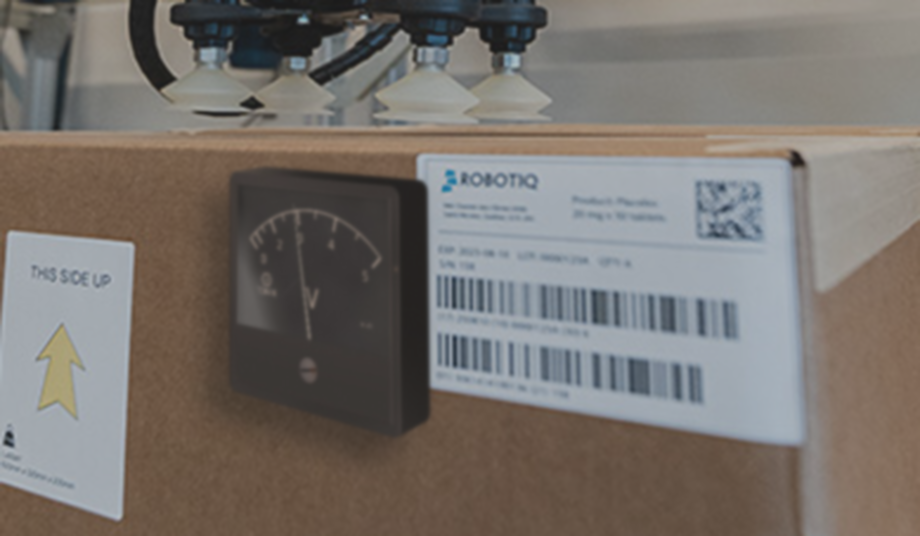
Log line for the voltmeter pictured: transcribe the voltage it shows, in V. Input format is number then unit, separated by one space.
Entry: 3 V
